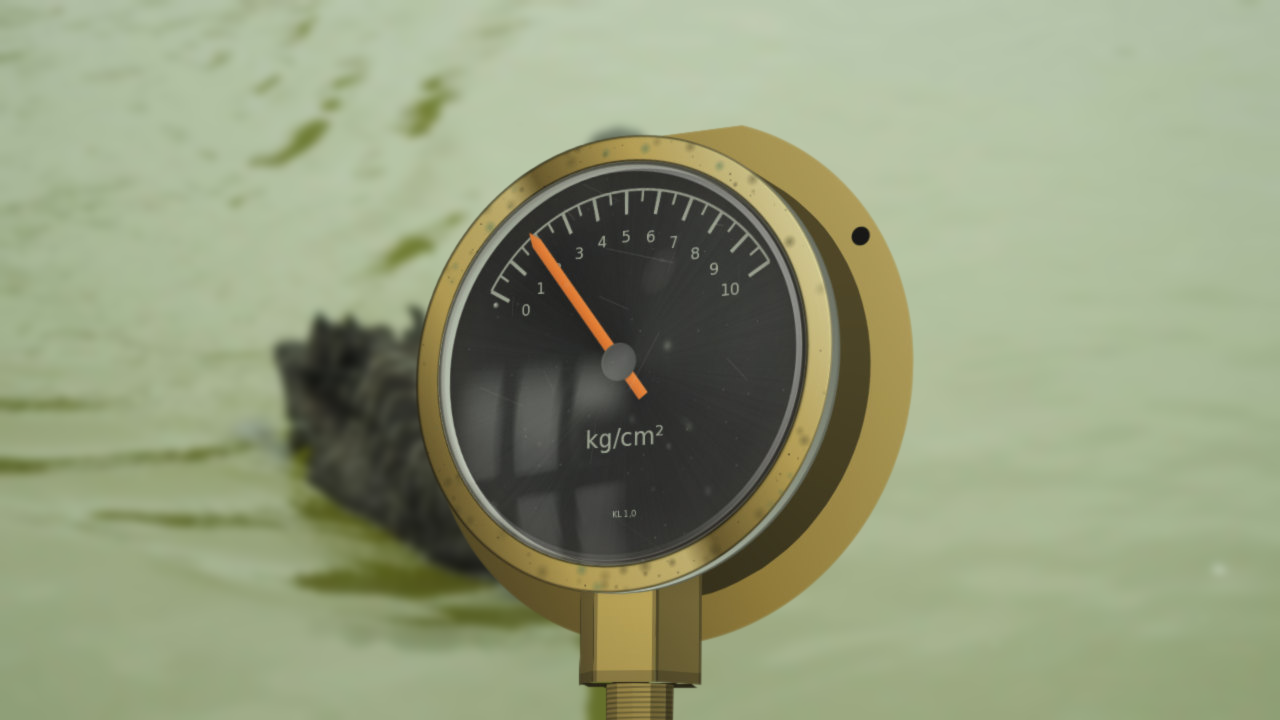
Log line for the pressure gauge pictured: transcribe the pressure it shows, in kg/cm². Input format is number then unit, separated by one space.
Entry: 2 kg/cm²
